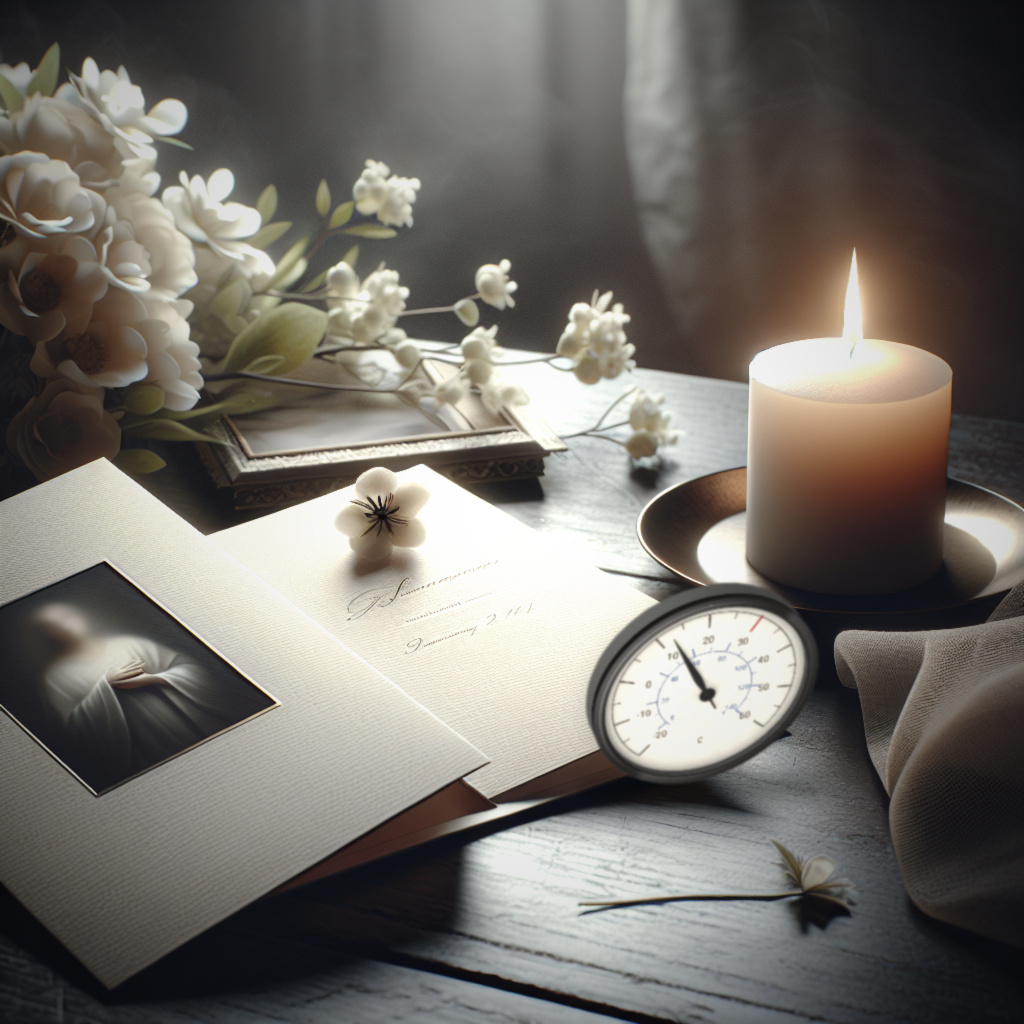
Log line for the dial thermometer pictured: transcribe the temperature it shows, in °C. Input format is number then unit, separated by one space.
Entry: 12.5 °C
